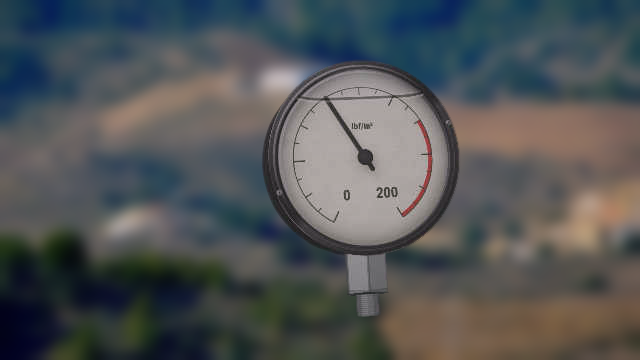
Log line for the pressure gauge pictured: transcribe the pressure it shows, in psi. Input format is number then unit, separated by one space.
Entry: 80 psi
